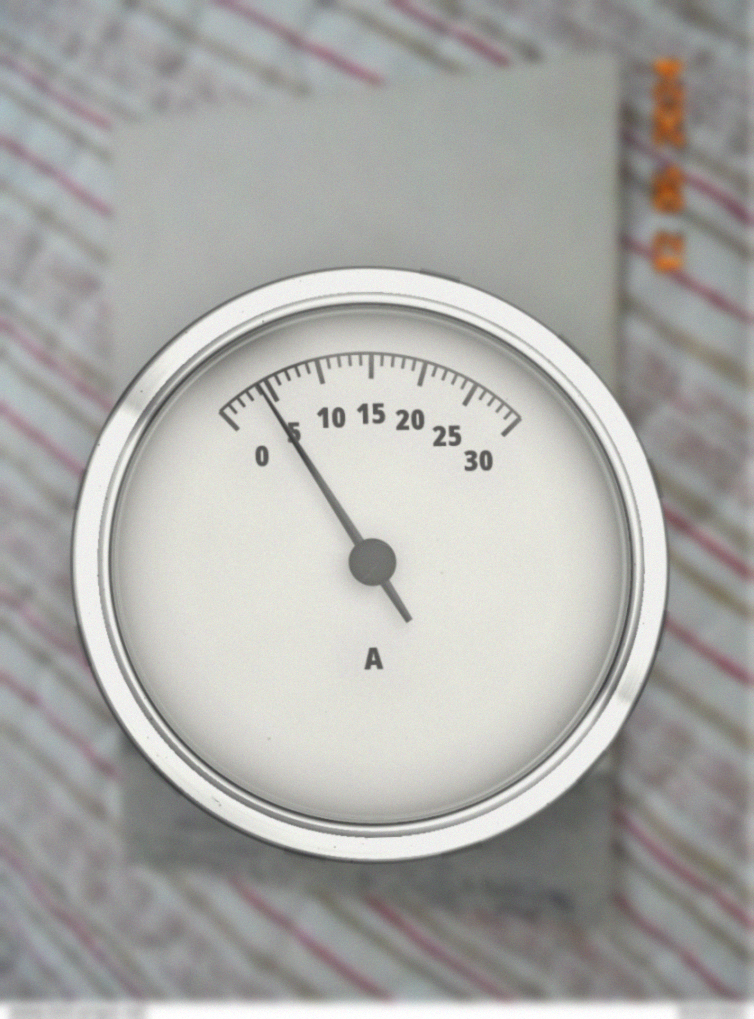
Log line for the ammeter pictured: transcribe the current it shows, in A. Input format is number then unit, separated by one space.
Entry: 4 A
